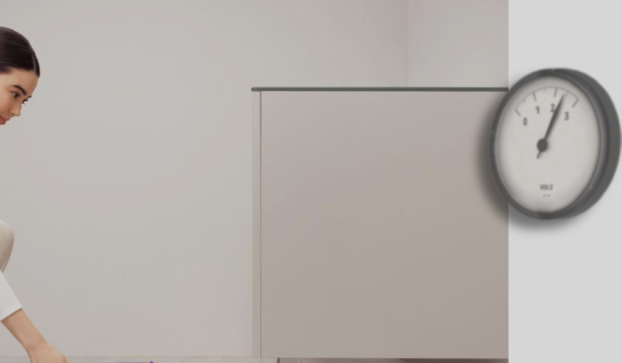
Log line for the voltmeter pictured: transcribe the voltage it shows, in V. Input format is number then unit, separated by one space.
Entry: 2.5 V
